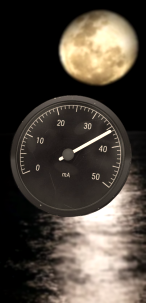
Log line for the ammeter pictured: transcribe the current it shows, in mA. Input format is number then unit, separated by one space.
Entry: 36 mA
